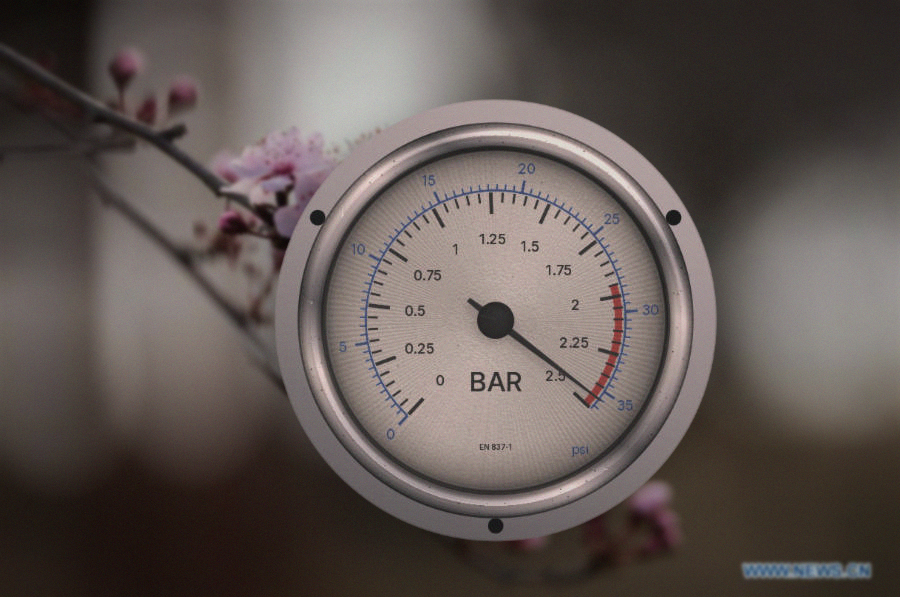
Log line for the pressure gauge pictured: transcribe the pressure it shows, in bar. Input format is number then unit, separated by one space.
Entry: 2.45 bar
